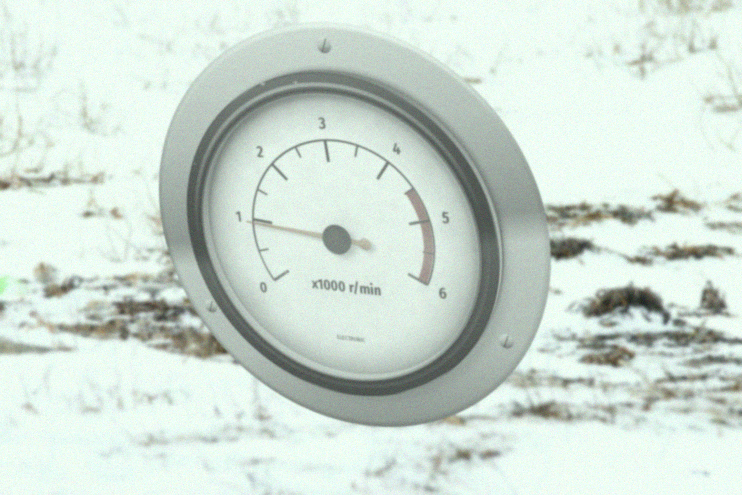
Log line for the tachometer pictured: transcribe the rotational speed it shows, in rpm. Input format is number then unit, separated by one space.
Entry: 1000 rpm
